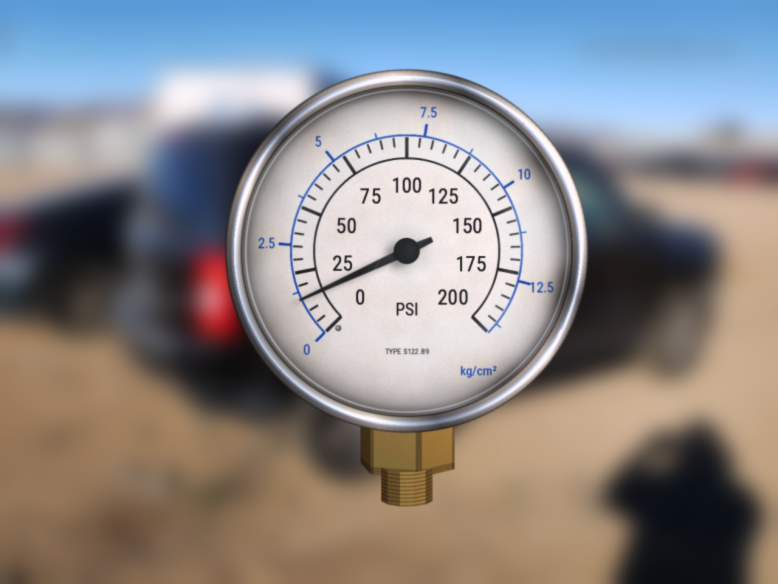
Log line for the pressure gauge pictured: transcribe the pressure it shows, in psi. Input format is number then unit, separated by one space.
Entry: 15 psi
